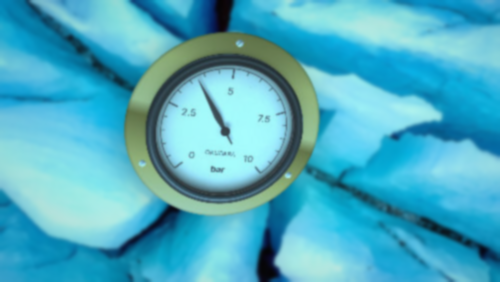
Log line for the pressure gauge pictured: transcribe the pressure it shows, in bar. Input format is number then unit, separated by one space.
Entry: 3.75 bar
